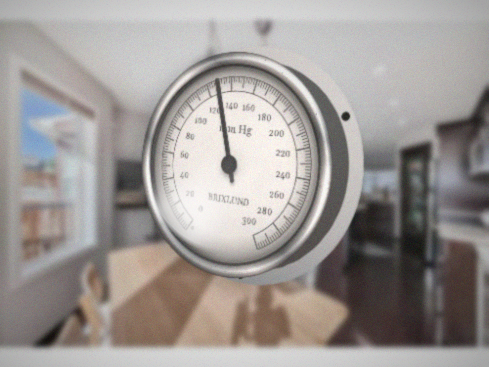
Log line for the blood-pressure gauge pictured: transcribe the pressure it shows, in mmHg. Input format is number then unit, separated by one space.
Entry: 130 mmHg
